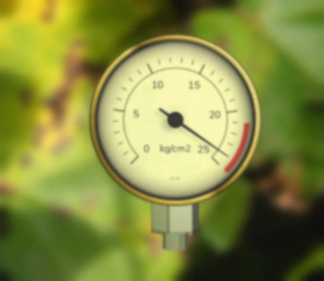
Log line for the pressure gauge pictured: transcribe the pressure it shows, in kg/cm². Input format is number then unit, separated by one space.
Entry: 24 kg/cm²
